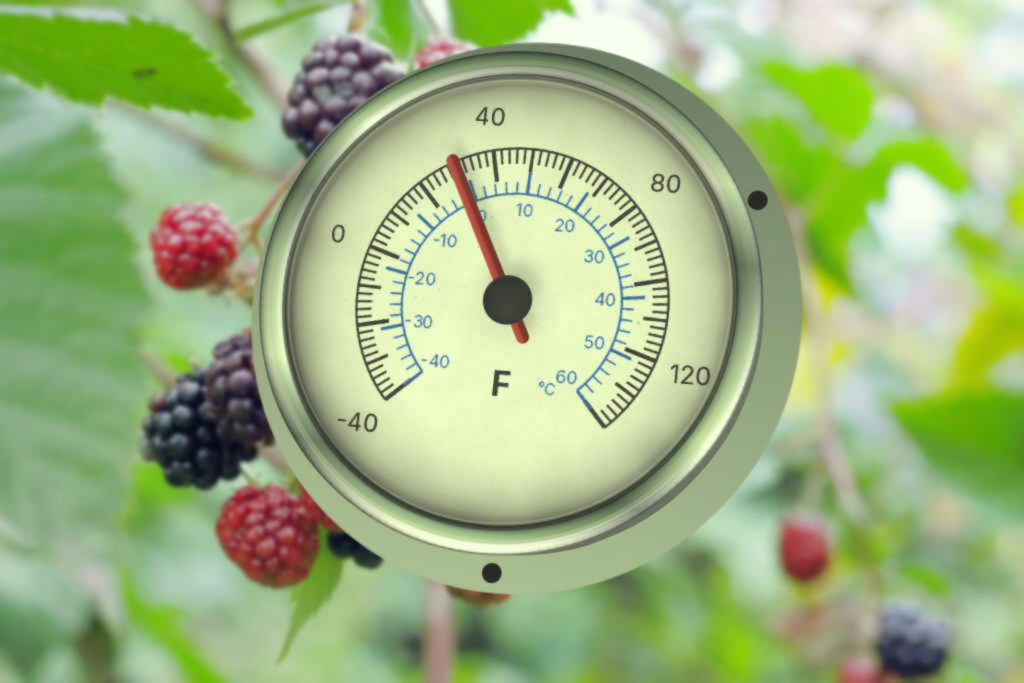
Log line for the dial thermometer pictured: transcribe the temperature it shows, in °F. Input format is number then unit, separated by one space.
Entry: 30 °F
